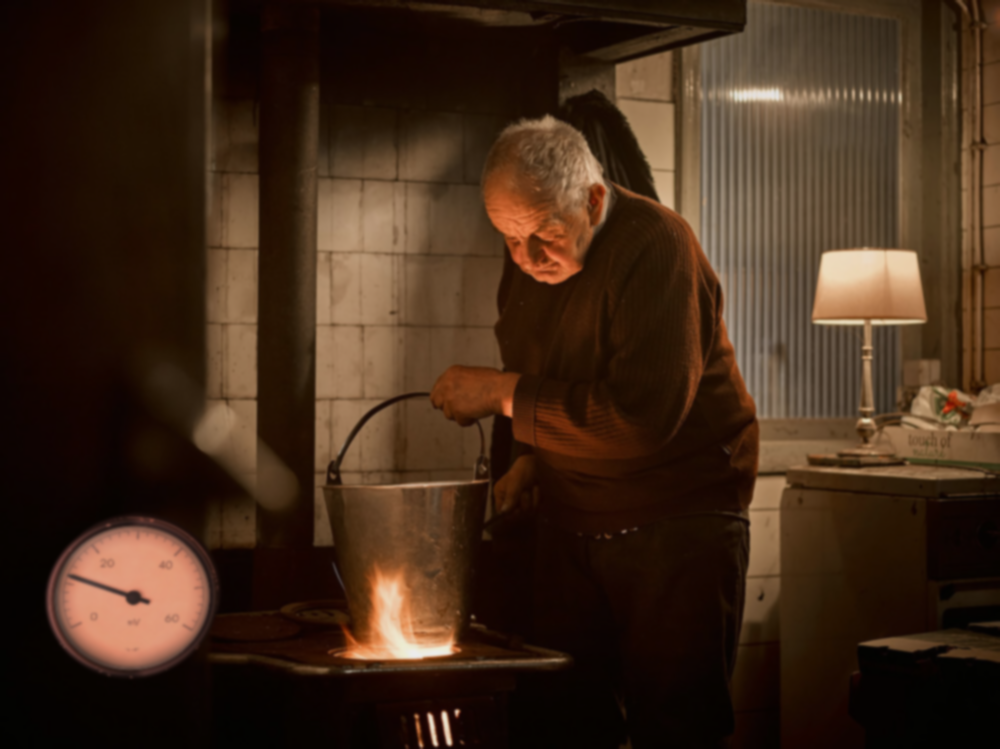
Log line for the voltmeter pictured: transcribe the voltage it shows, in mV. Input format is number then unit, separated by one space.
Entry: 12 mV
